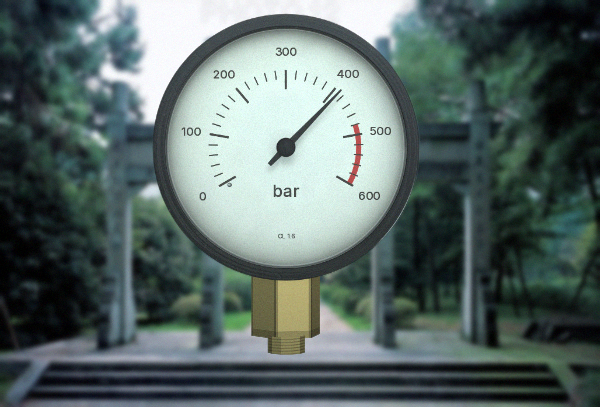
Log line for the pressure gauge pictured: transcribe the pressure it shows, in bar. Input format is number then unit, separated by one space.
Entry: 410 bar
